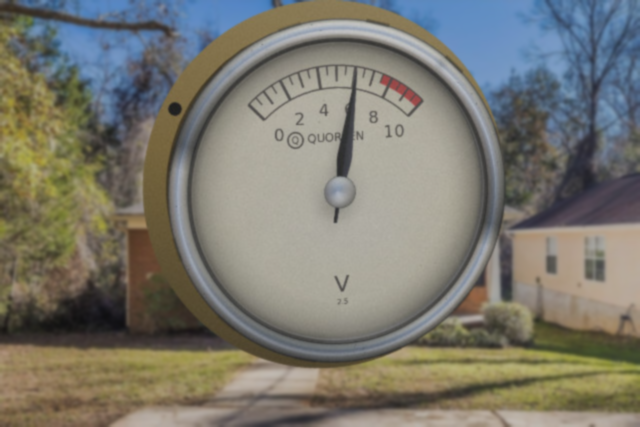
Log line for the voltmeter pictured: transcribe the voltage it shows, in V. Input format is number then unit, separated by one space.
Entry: 6 V
